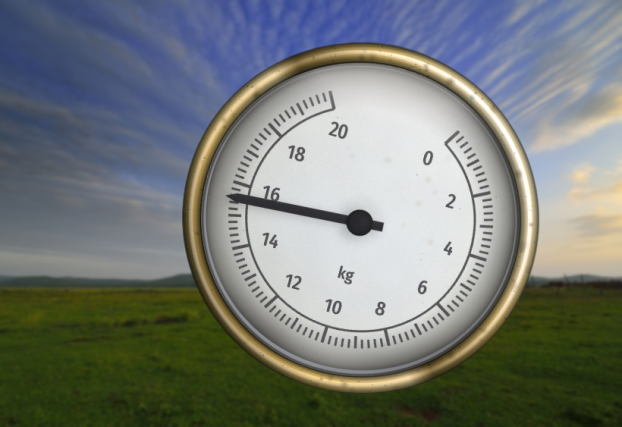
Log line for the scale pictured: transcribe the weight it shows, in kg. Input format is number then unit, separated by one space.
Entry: 15.6 kg
